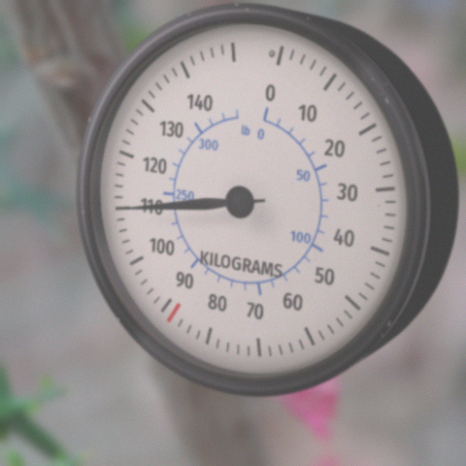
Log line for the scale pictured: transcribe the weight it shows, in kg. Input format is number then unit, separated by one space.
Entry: 110 kg
